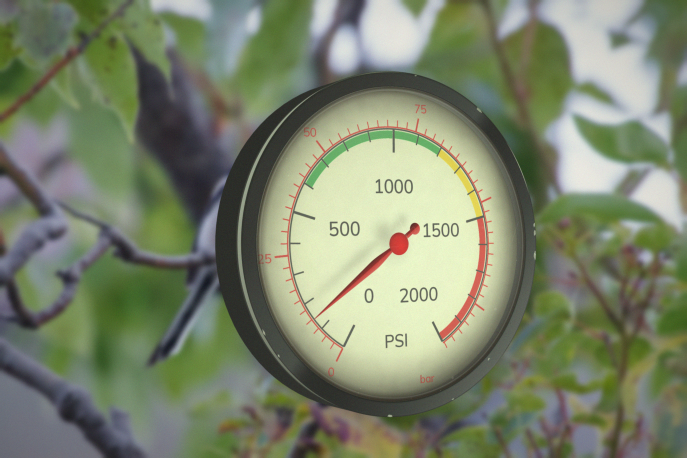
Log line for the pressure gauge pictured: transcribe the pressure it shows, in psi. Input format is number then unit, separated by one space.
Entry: 150 psi
